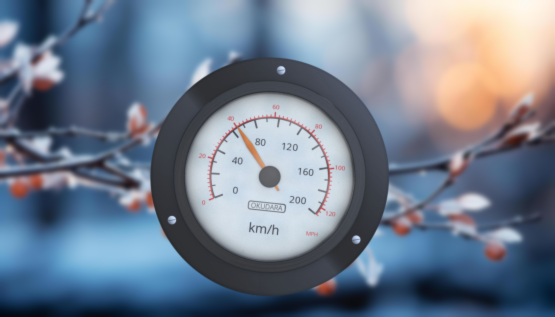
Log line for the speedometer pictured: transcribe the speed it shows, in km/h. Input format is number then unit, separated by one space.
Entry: 65 km/h
